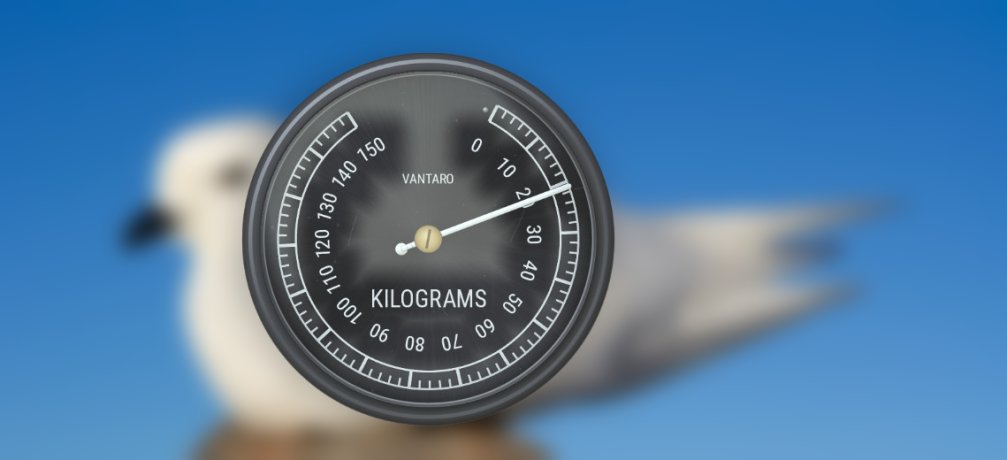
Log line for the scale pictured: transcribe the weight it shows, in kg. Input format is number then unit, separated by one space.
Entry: 21 kg
